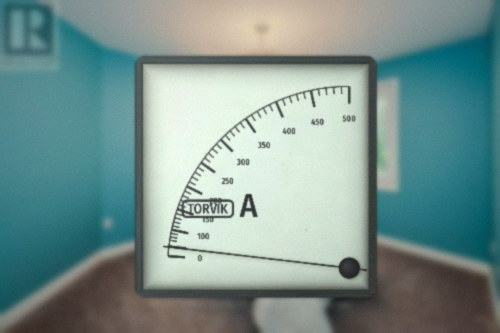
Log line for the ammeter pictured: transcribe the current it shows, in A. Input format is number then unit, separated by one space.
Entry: 50 A
